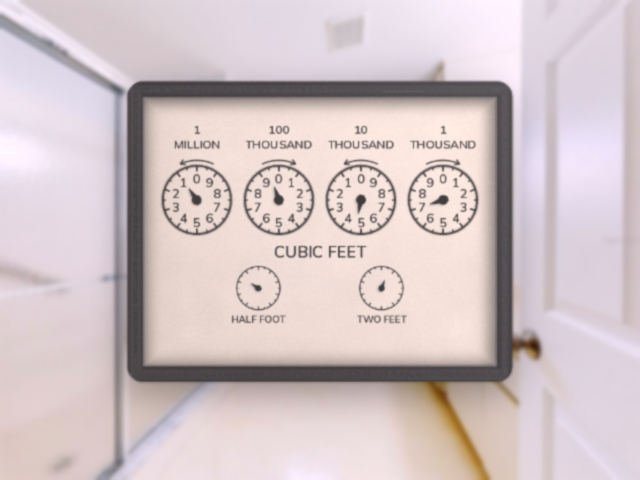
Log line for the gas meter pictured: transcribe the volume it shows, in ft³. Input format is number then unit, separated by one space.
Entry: 94700 ft³
